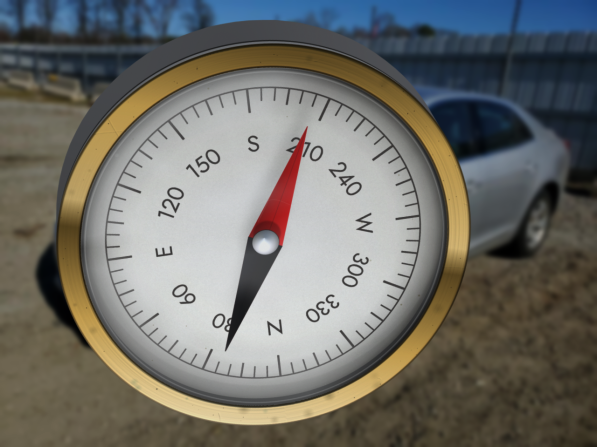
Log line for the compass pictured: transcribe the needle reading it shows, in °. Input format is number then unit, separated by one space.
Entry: 205 °
